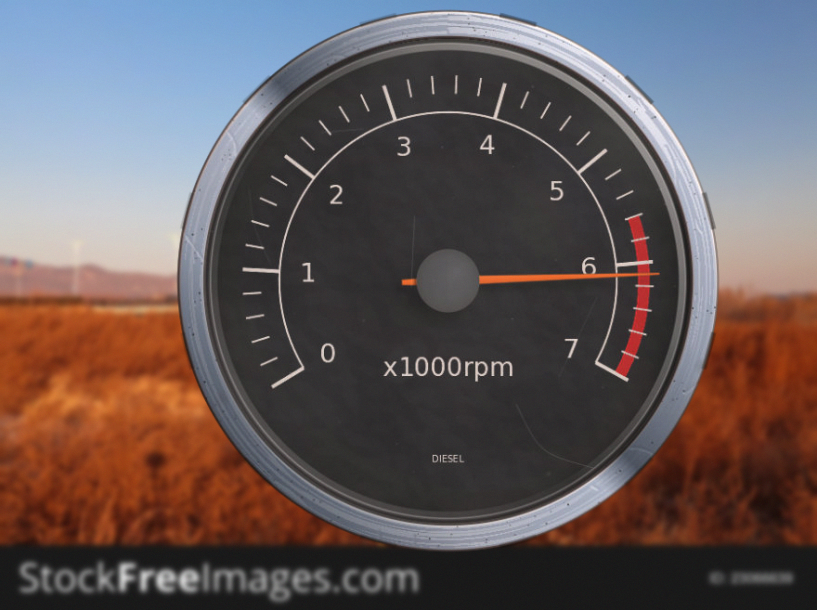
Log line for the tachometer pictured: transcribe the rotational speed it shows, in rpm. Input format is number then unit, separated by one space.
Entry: 6100 rpm
